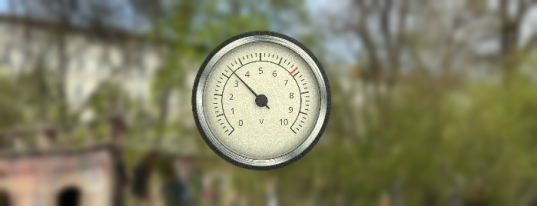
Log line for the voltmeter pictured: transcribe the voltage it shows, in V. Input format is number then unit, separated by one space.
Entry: 3.4 V
